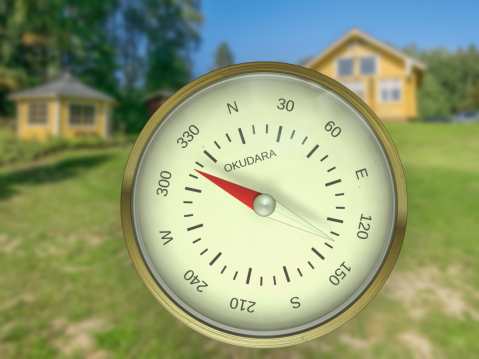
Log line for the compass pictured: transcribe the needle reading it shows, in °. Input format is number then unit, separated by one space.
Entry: 315 °
